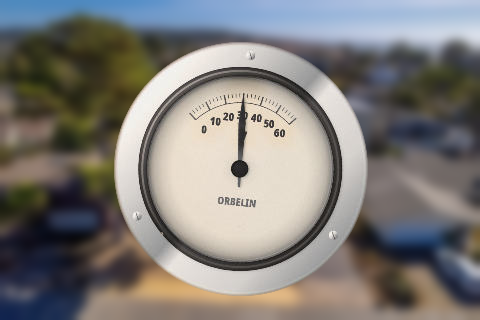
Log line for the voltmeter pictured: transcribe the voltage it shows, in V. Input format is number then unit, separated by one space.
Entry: 30 V
